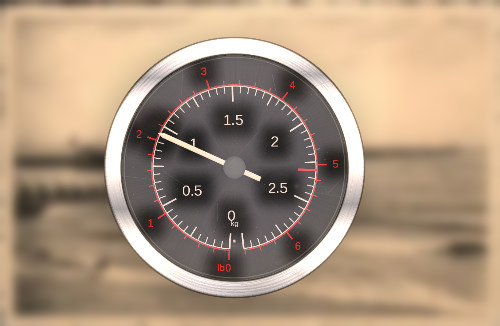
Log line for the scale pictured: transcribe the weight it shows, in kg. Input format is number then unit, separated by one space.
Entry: 0.95 kg
